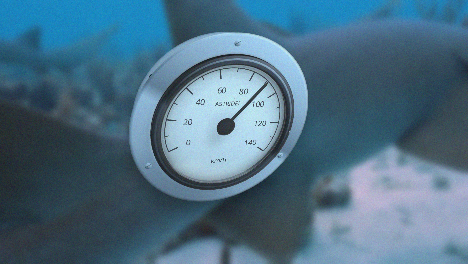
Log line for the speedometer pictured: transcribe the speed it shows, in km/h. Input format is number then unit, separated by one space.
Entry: 90 km/h
